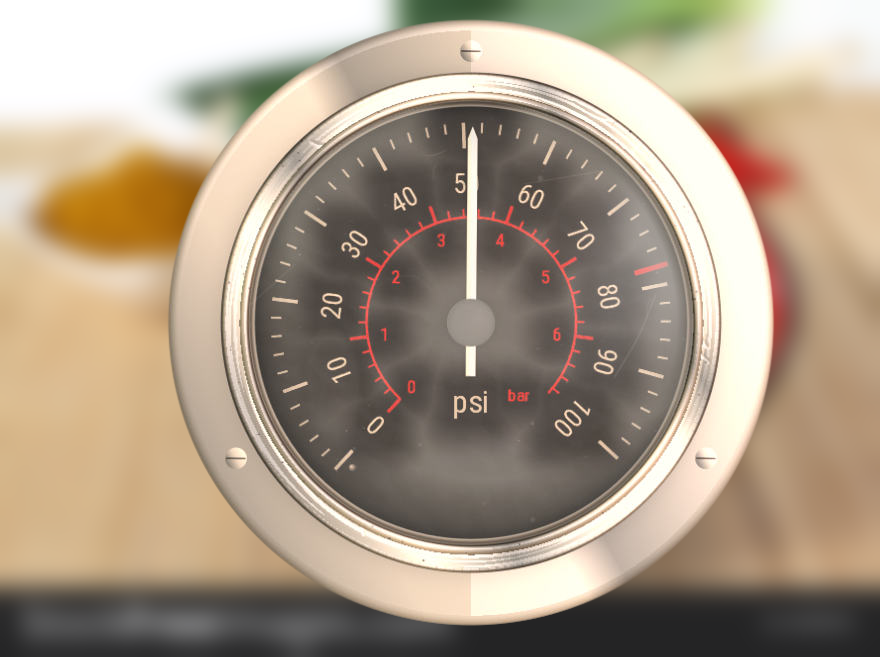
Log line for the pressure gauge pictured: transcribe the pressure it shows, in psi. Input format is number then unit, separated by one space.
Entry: 51 psi
